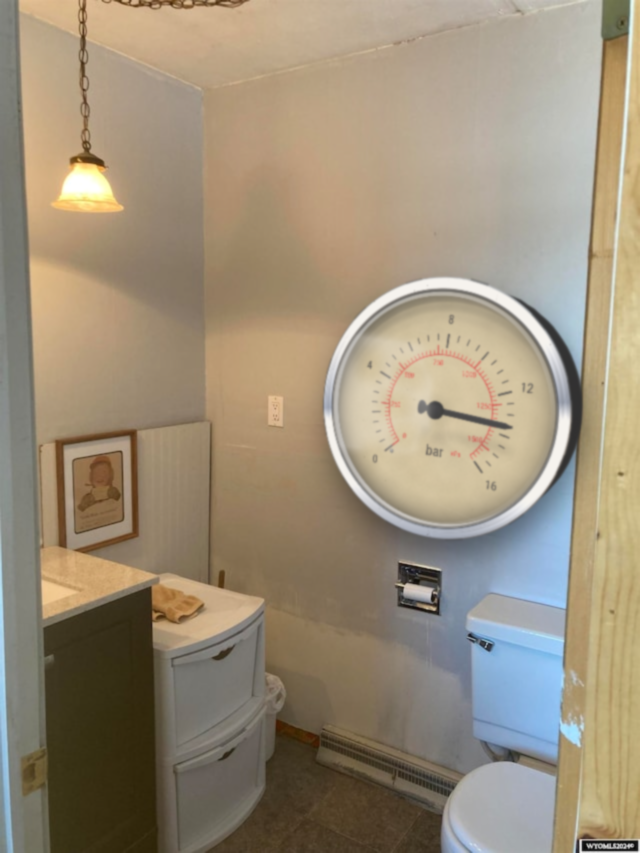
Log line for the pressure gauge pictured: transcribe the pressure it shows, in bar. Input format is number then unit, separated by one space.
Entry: 13.5 bar
